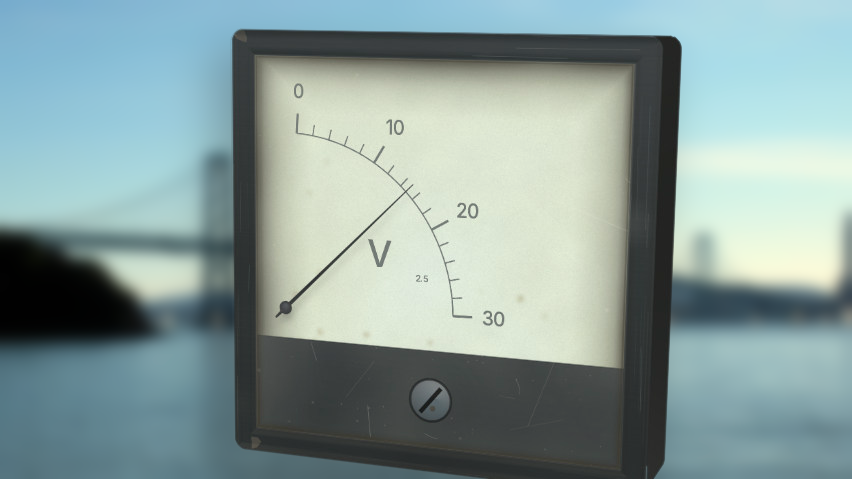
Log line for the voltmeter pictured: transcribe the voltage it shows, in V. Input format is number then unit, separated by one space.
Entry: 15 V
